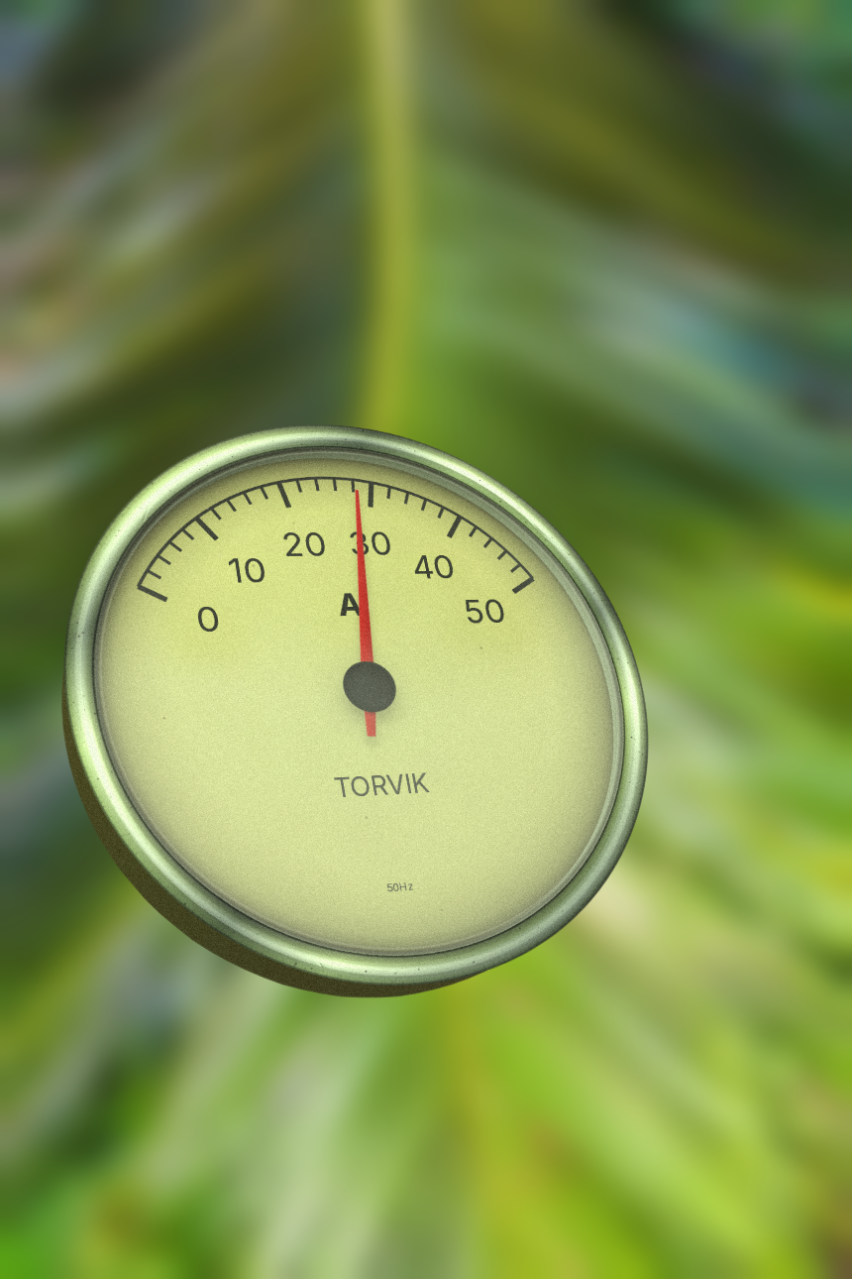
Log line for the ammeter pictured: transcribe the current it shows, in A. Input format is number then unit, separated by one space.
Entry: 28 A
